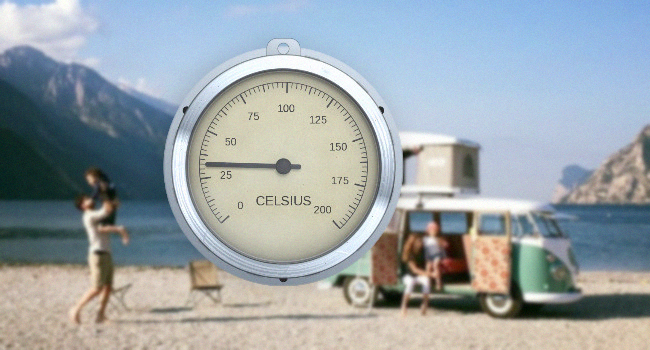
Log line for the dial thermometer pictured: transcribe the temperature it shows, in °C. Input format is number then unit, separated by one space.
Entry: 32.5 °C
